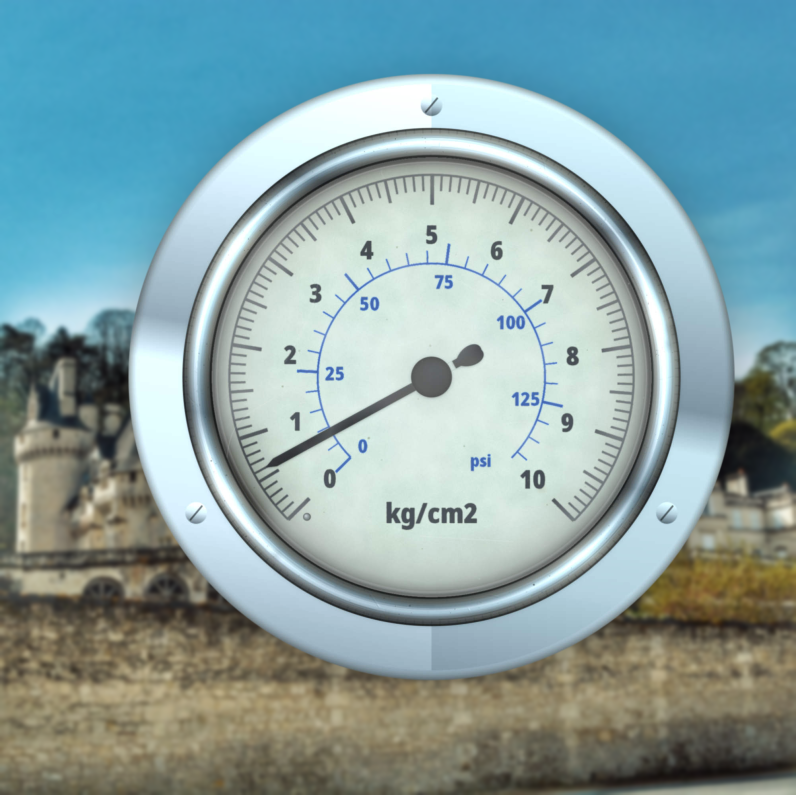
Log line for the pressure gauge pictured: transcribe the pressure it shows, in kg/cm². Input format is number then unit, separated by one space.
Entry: 0.6 kg/cm²
